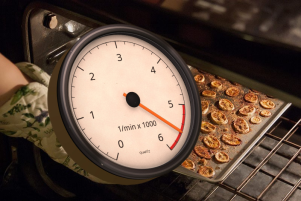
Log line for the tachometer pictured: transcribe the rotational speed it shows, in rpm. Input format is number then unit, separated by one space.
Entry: 5600 rpm
